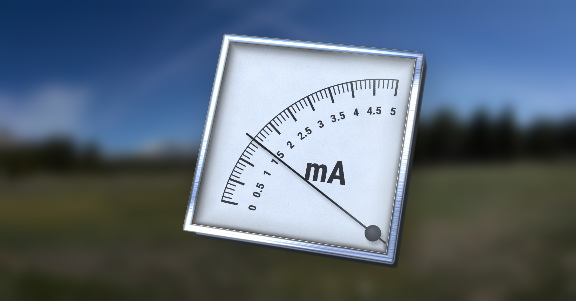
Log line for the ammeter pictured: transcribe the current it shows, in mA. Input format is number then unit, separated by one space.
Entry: 1.5 mA
